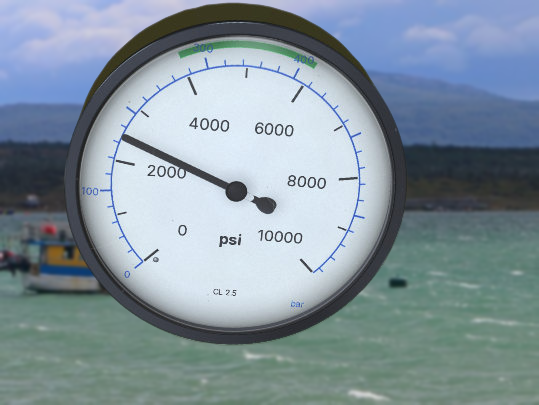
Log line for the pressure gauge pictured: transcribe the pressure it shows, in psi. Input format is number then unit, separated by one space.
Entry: 2500 psi
